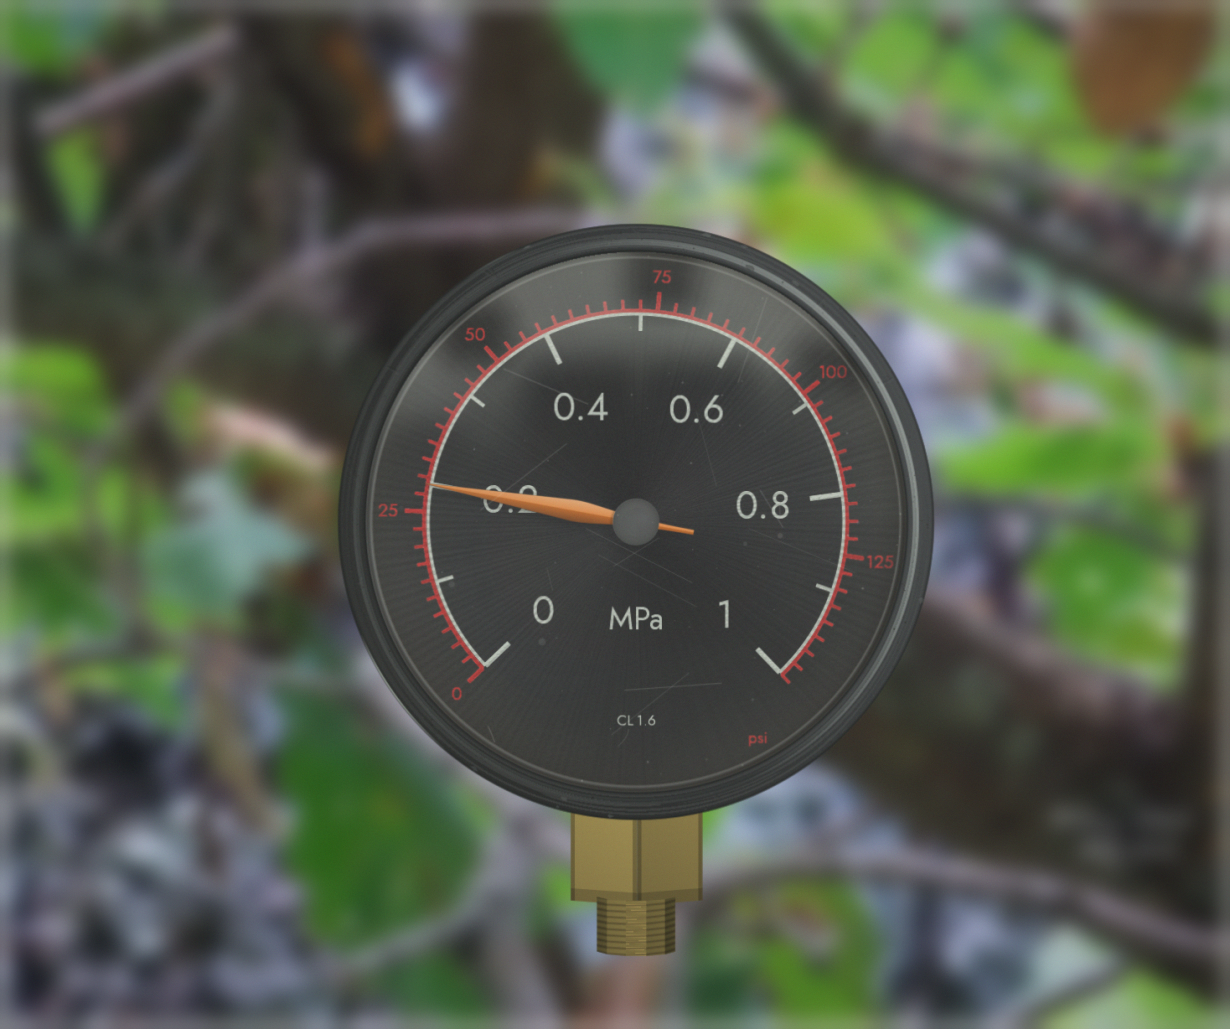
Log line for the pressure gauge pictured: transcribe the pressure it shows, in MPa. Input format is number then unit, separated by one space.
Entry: 0.2 MPa
